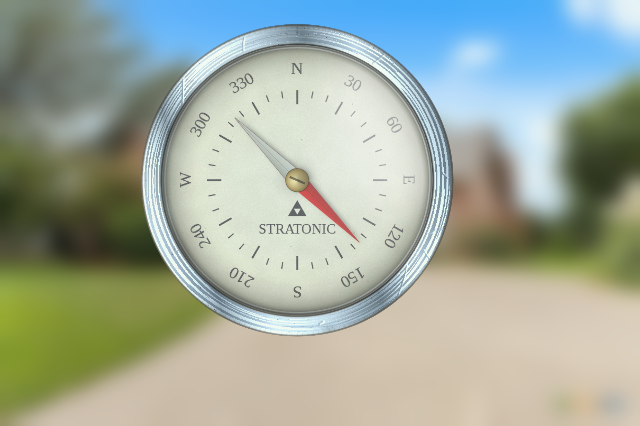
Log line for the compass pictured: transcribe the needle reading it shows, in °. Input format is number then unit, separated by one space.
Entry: 135 °
